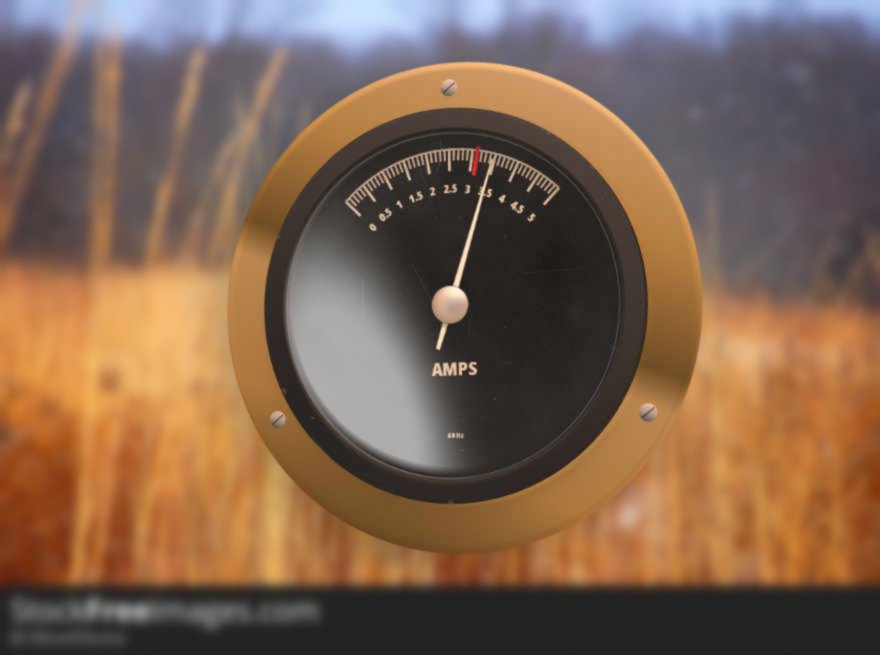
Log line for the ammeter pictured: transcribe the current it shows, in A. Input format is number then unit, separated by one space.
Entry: 3.5 A
